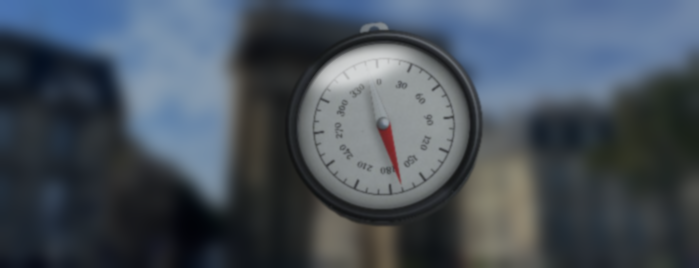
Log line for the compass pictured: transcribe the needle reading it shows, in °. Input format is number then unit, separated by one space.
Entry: 170 °
